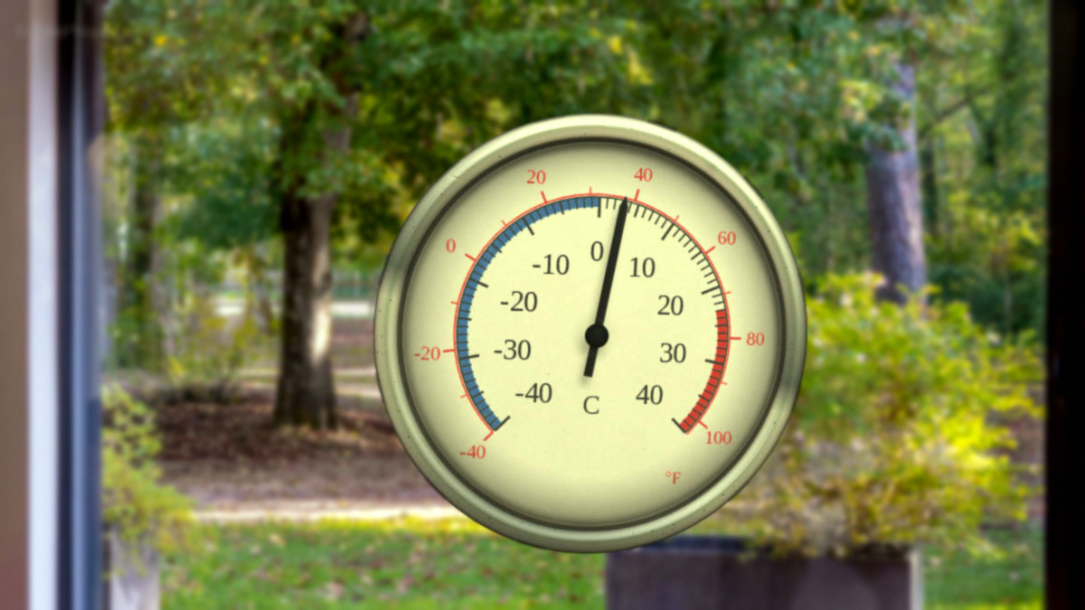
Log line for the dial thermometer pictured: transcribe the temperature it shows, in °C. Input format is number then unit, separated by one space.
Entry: 3 °C
